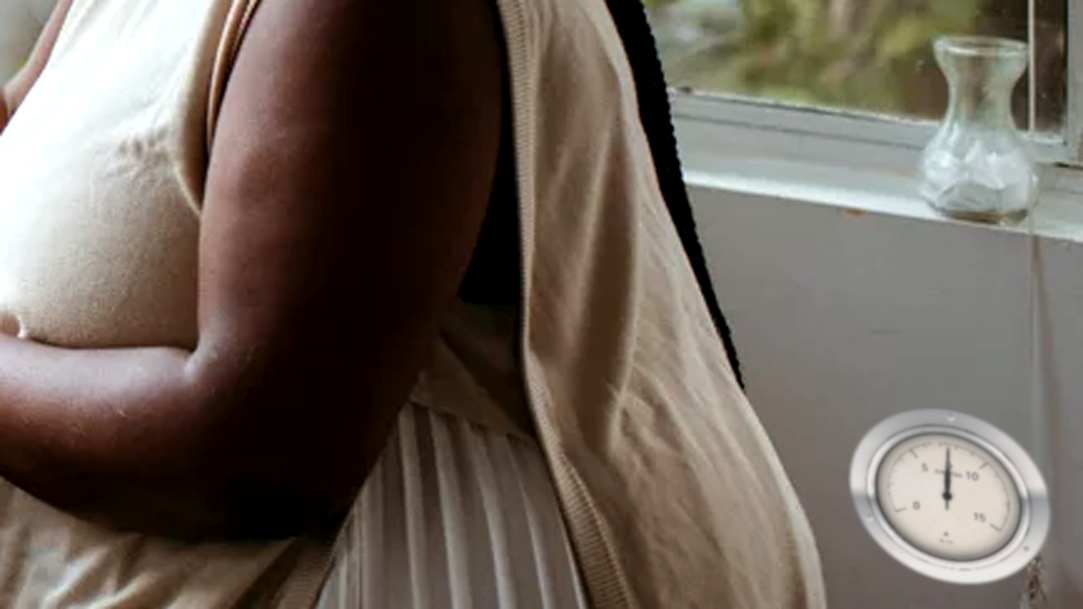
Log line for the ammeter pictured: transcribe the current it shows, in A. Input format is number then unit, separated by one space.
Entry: 7.5 A
